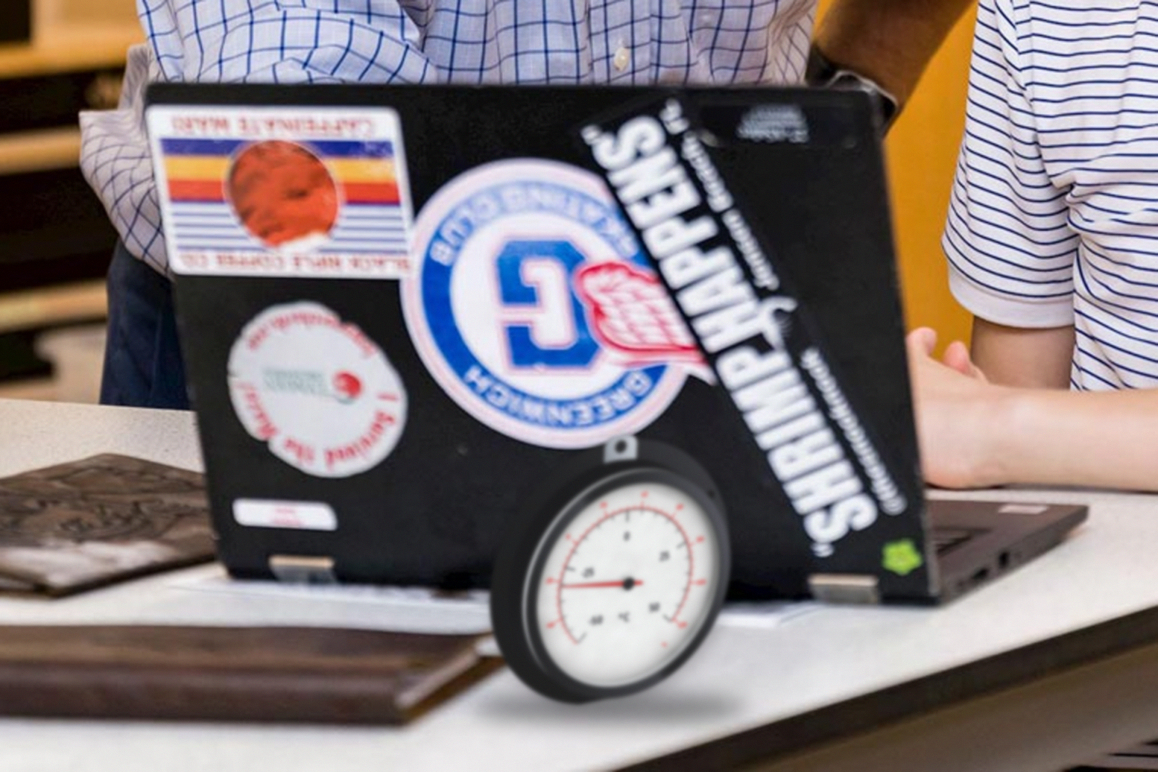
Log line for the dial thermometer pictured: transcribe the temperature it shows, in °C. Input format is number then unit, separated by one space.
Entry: -30 °C
